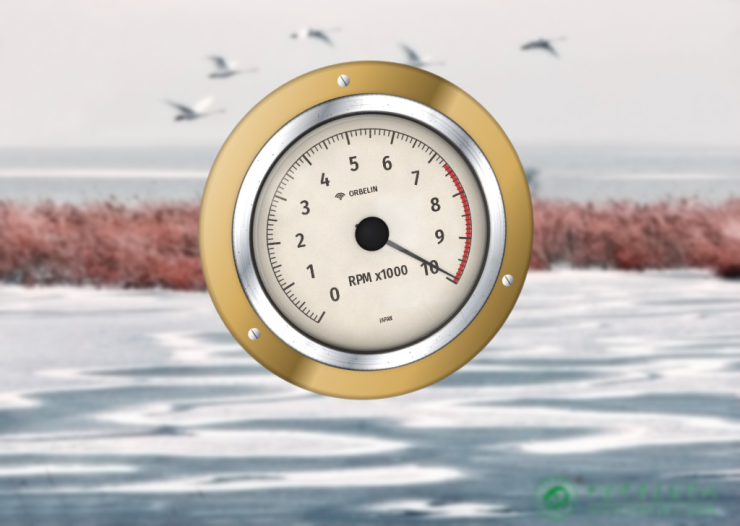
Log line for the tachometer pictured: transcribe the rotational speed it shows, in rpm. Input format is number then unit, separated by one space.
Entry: 9900 rpm
